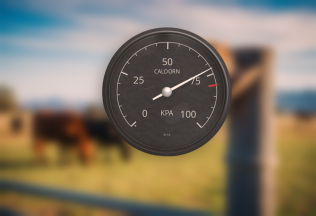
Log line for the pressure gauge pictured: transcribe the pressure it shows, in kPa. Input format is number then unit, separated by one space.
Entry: 72.5 kPa
